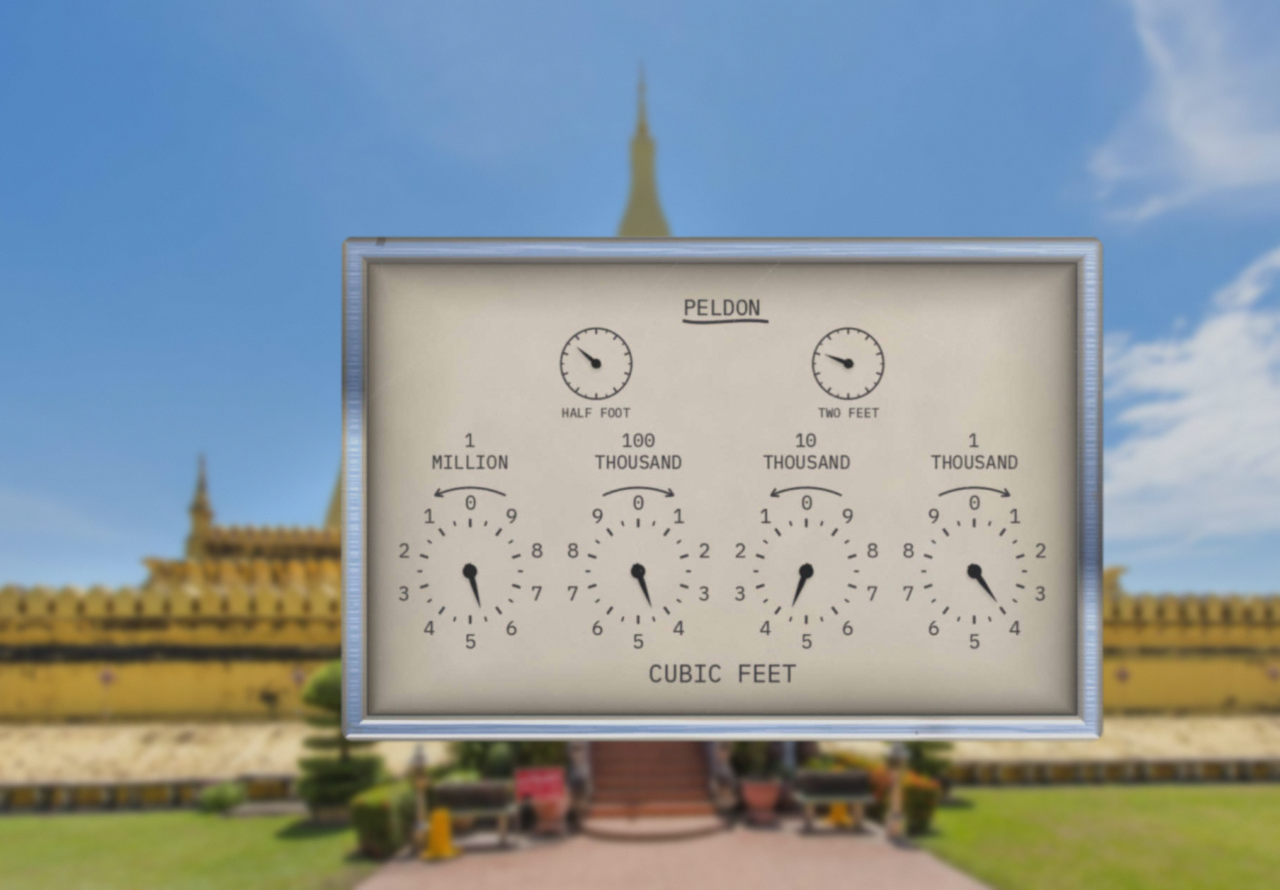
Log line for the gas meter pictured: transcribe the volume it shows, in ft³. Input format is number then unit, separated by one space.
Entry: 544400 ft³
